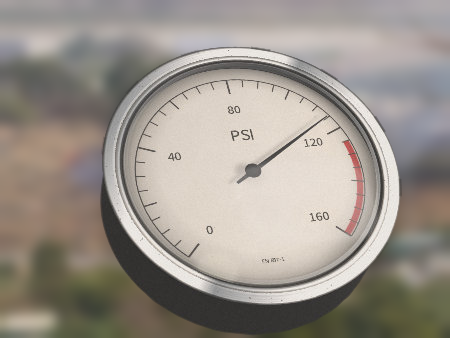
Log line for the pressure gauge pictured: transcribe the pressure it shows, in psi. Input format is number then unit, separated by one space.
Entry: 115 psi
